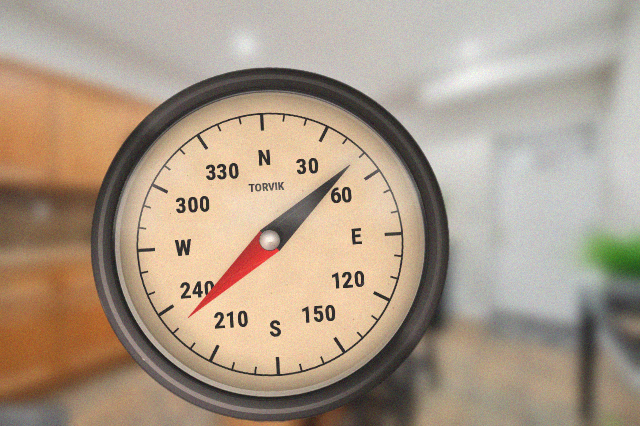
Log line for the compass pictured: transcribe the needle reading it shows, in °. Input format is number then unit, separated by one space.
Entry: 230 °
